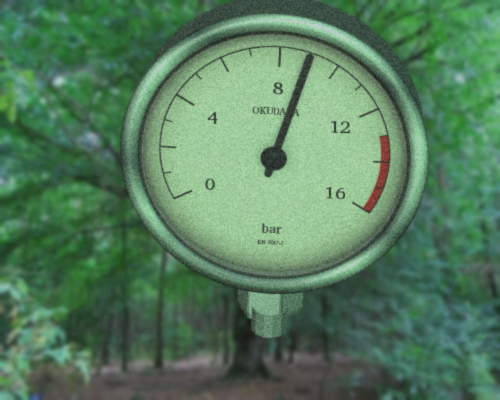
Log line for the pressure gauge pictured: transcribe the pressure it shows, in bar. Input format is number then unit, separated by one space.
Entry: 9 bar
